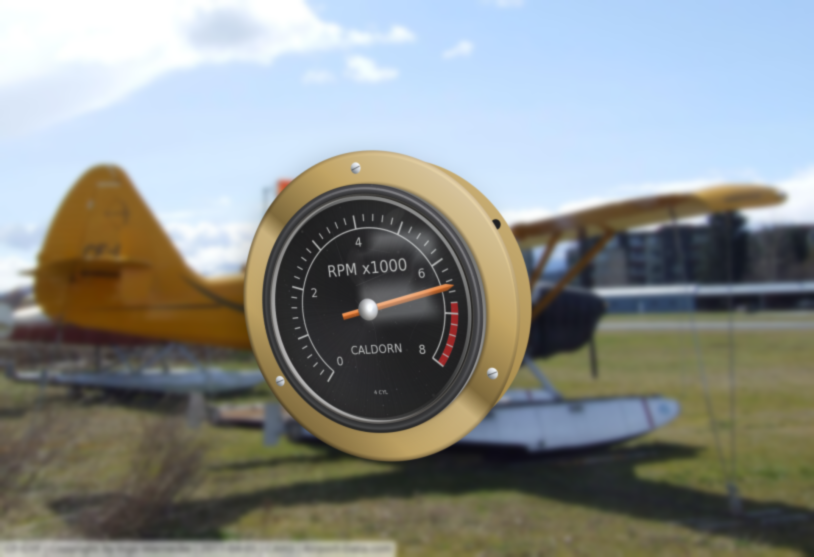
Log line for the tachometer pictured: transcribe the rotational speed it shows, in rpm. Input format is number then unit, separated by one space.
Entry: 6500 rpm
